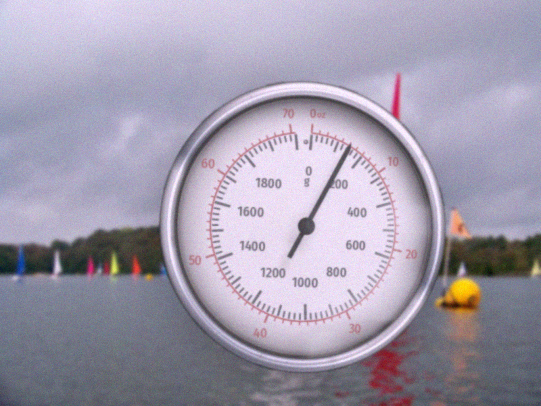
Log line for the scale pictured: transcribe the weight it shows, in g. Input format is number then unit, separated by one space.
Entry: 140 g
